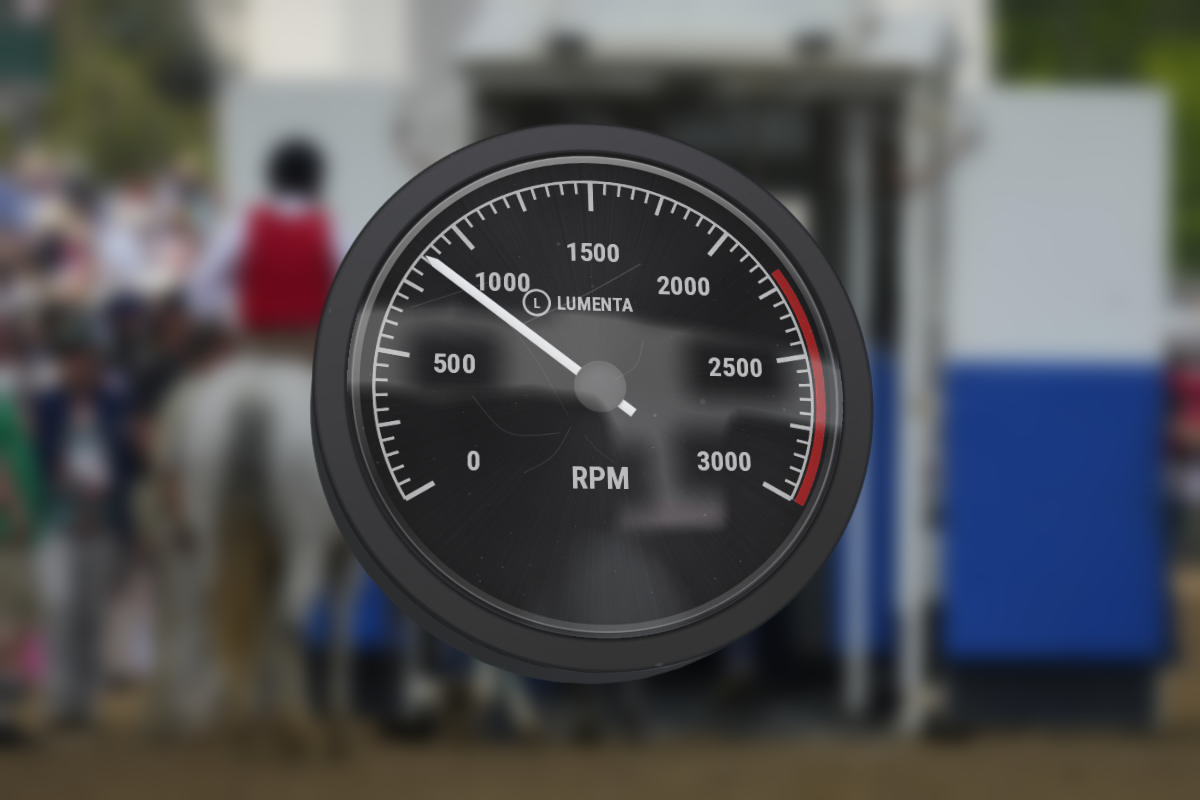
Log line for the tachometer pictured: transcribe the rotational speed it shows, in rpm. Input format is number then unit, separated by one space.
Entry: 850 rpm
